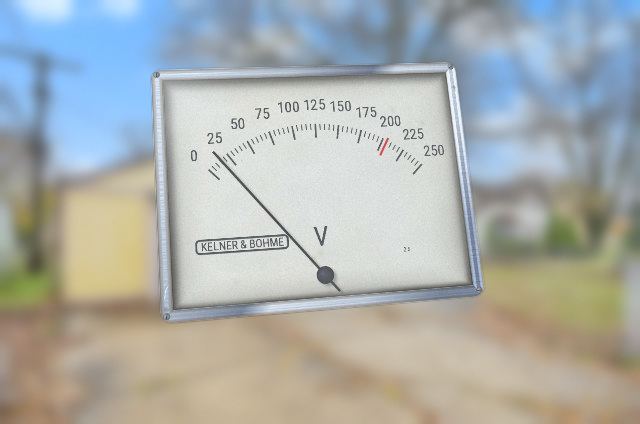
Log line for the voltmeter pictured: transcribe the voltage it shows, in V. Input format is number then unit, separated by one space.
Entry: 15 V
